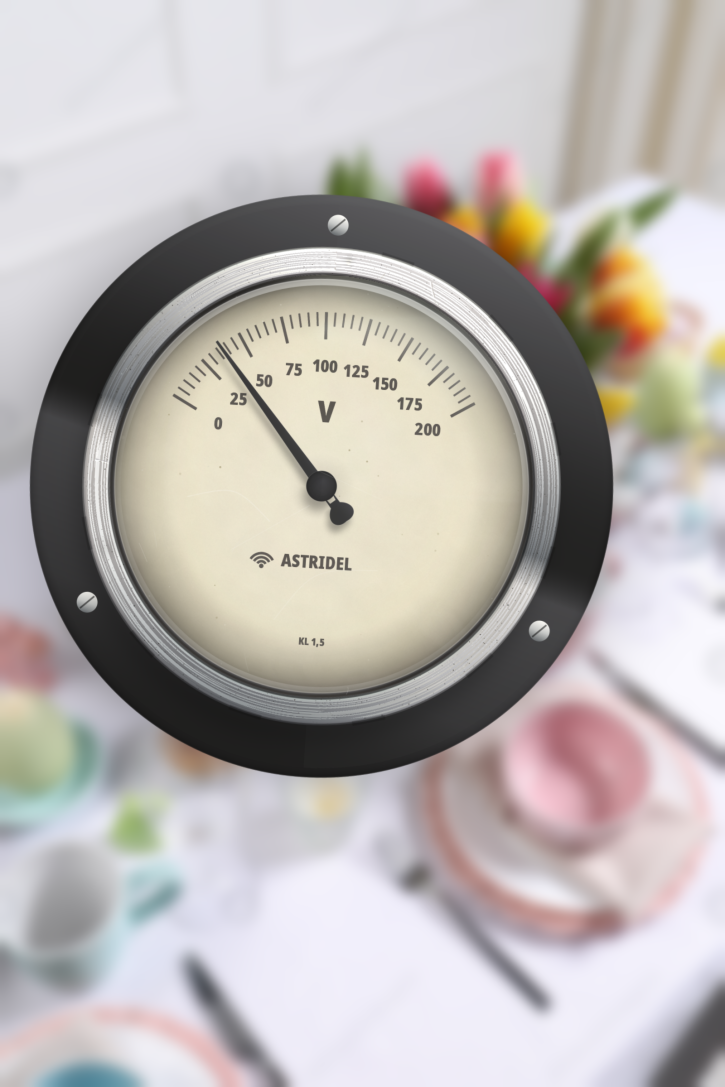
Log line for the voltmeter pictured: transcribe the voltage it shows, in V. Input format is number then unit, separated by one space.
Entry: 37.5 V
